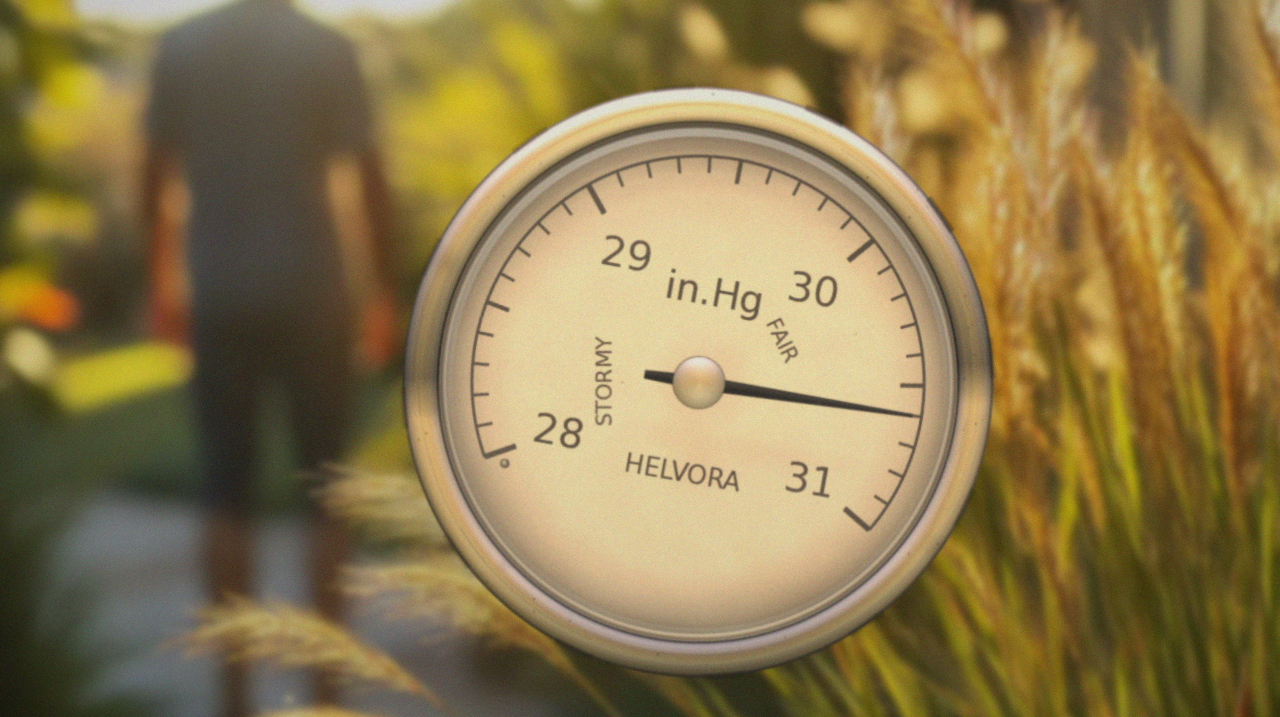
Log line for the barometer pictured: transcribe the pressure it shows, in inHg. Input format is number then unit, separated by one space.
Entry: 30.6 inHg
